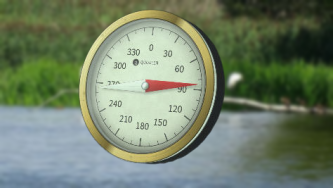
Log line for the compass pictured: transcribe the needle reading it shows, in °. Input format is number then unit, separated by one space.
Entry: 85 °
